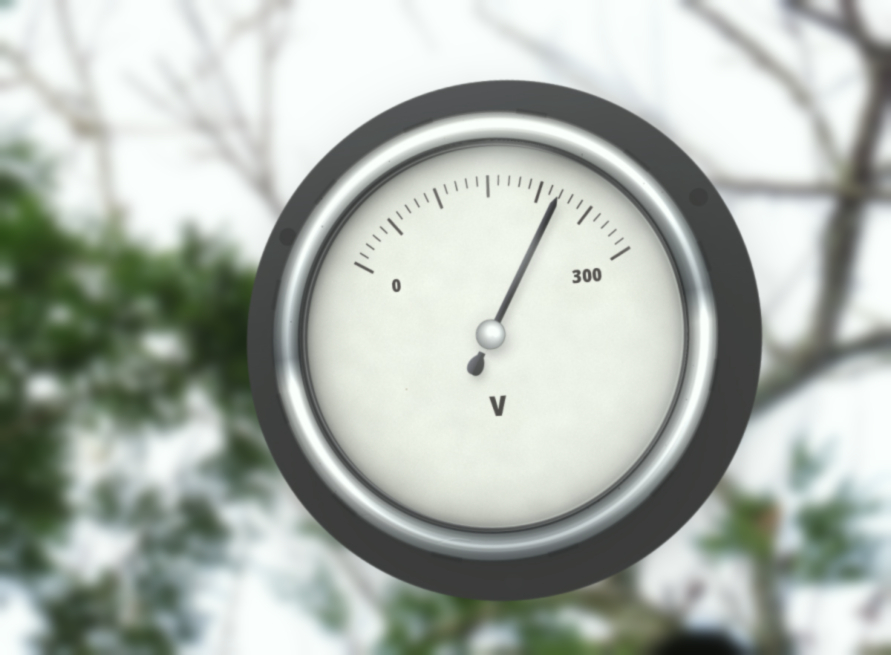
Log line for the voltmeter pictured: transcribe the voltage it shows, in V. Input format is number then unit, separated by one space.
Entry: 220 V
